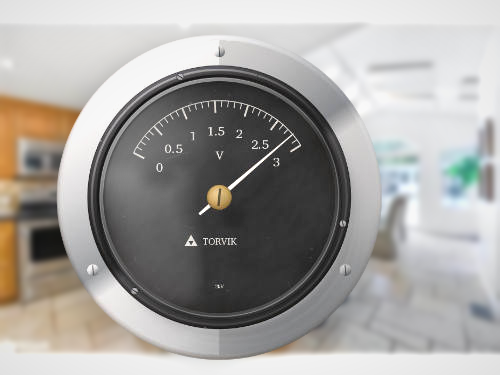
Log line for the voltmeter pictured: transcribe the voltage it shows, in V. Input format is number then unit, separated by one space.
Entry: 2.8 V
